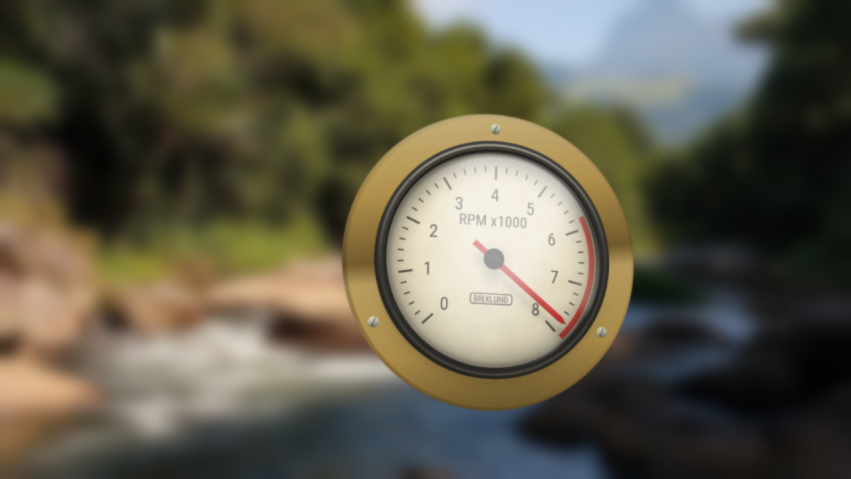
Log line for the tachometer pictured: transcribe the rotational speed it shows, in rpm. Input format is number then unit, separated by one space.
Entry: 7800 rpm
